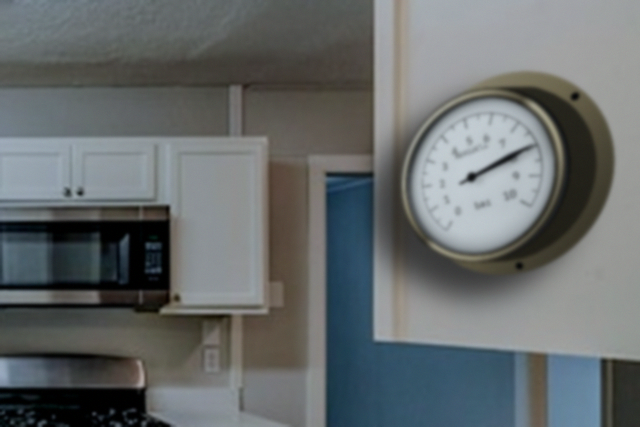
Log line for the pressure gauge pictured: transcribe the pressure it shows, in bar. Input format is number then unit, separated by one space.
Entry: 8 bar
